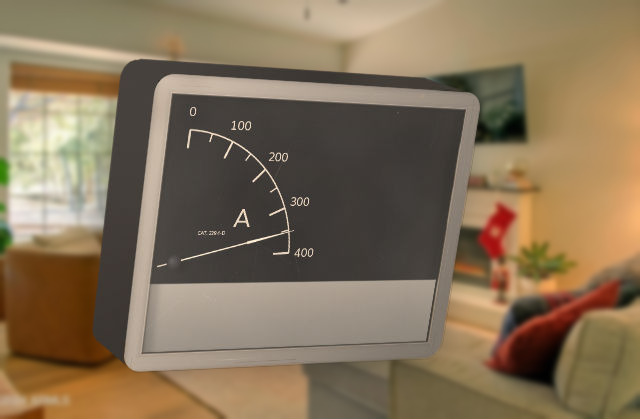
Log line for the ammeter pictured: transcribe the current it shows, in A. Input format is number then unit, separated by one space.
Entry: 350 A
